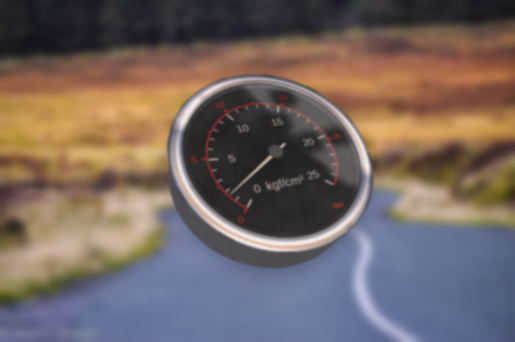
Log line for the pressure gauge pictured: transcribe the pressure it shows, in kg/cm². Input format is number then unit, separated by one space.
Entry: 1.5 kg/cm²
